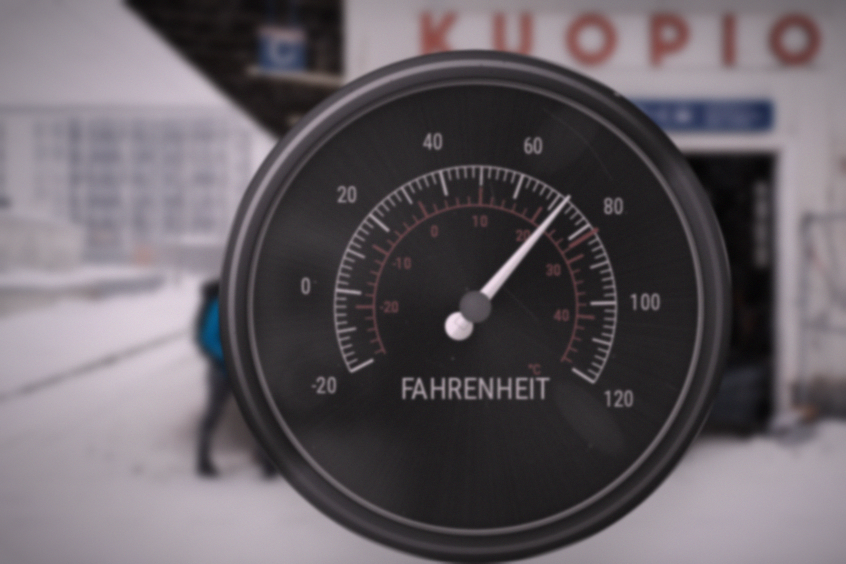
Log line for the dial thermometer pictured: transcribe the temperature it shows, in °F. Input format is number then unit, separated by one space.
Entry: 72 °F
